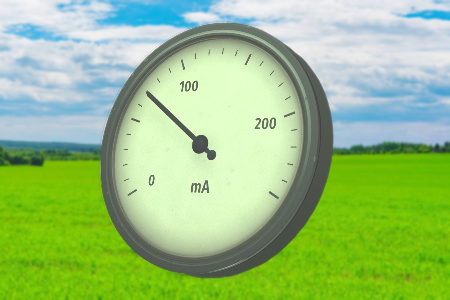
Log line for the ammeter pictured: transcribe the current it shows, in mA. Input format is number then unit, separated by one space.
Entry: 70 mA
